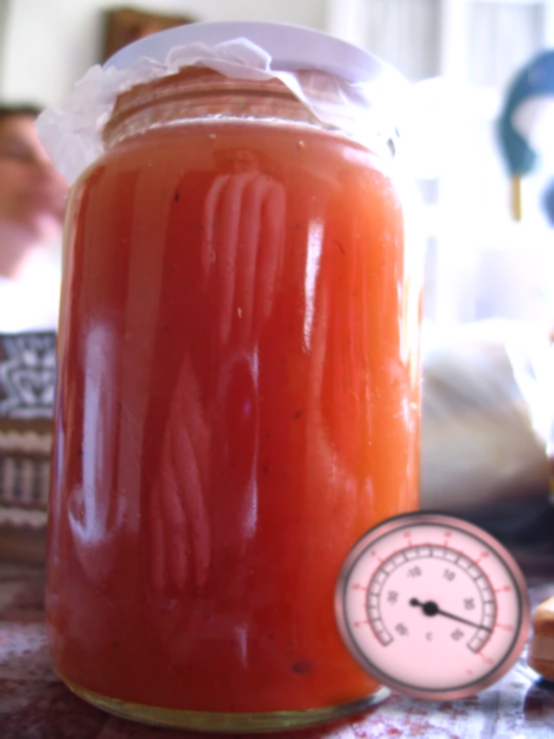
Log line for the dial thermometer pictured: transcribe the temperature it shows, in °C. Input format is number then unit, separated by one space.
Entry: 40 °C
